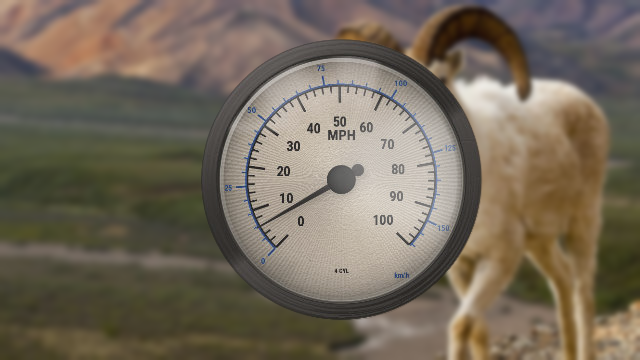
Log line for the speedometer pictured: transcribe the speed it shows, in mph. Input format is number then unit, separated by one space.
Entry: 6 mph
